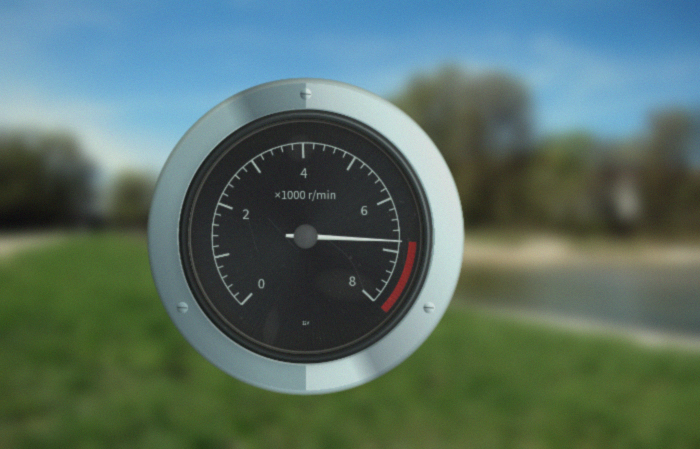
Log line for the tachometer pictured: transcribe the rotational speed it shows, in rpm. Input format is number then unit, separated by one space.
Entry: 6800 rpm
